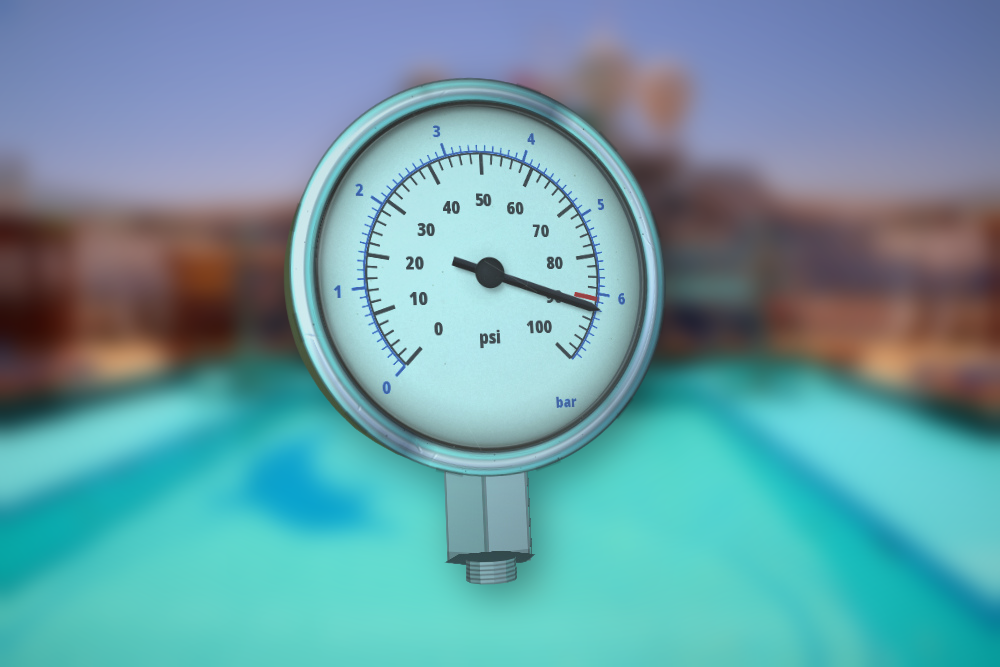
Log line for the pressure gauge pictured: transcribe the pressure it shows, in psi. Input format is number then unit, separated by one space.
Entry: 90 psi
